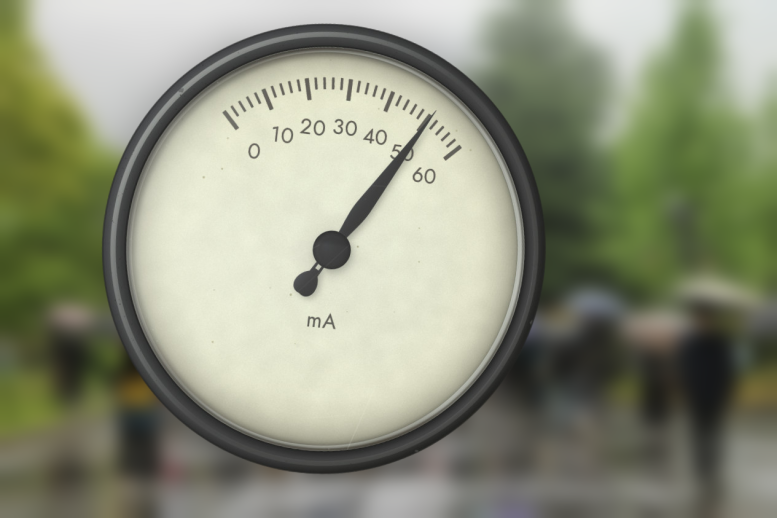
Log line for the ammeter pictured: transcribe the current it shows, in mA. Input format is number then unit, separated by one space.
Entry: 50 mA
